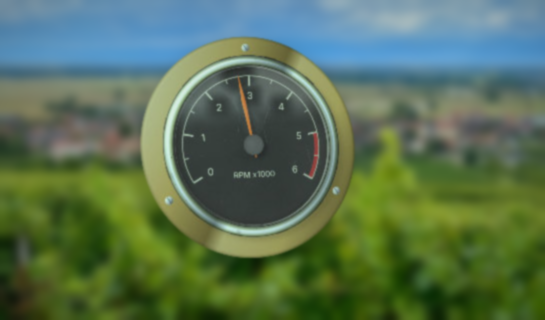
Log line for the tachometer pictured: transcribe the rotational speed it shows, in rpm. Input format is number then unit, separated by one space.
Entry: 2750 rpm
